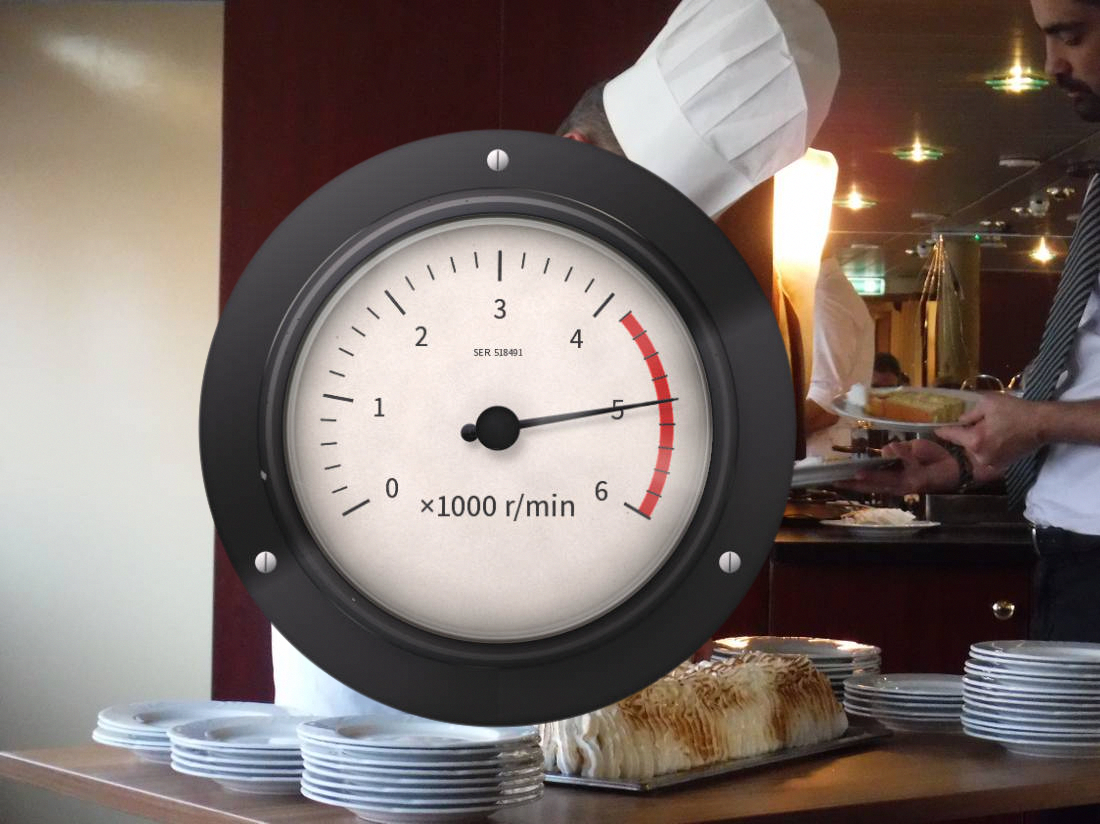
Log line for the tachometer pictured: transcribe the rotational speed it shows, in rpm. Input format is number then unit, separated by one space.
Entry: 5000 rpm
